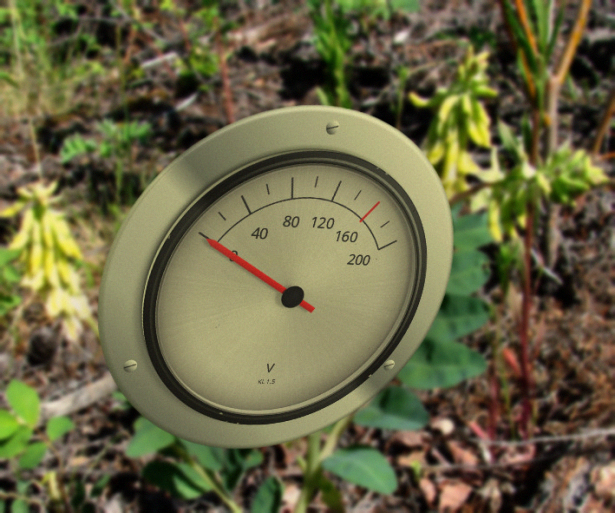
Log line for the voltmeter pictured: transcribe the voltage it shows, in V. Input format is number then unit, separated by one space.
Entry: 0 V
